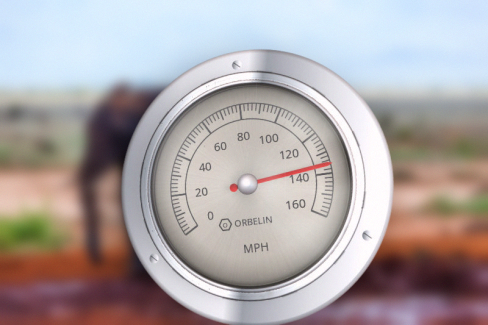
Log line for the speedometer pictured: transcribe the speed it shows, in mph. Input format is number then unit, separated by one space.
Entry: 136 mph
